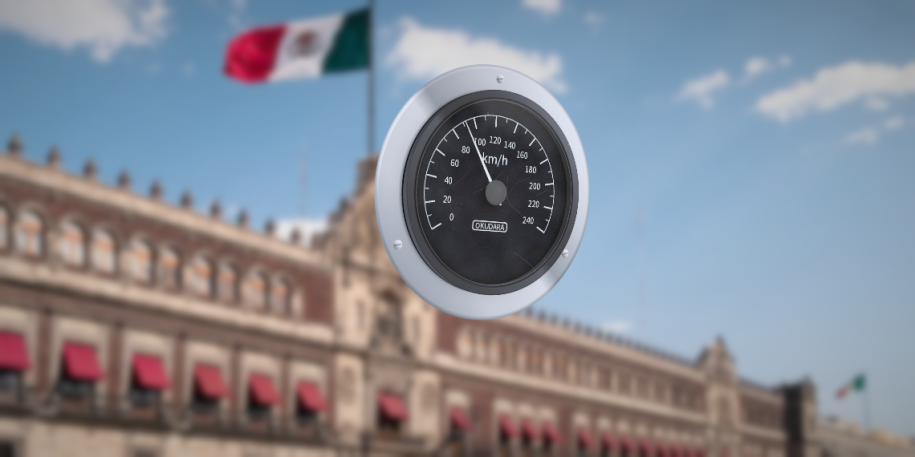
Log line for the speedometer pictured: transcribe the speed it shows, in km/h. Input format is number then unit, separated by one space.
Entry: 90 km/h
